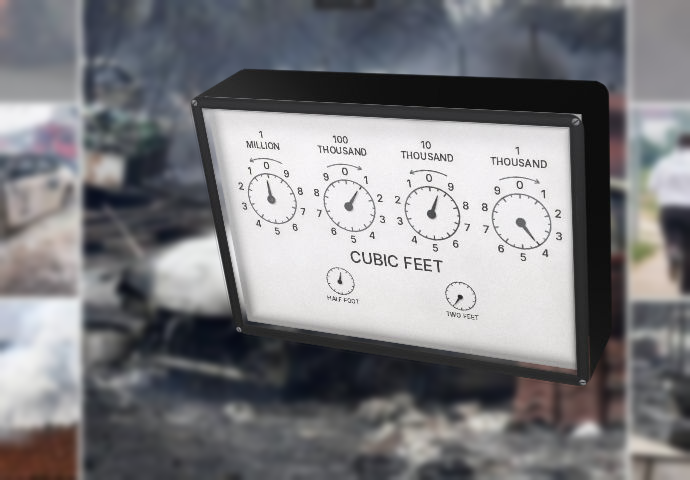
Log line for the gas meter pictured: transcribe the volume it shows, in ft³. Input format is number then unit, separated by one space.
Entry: 9400 ft³
